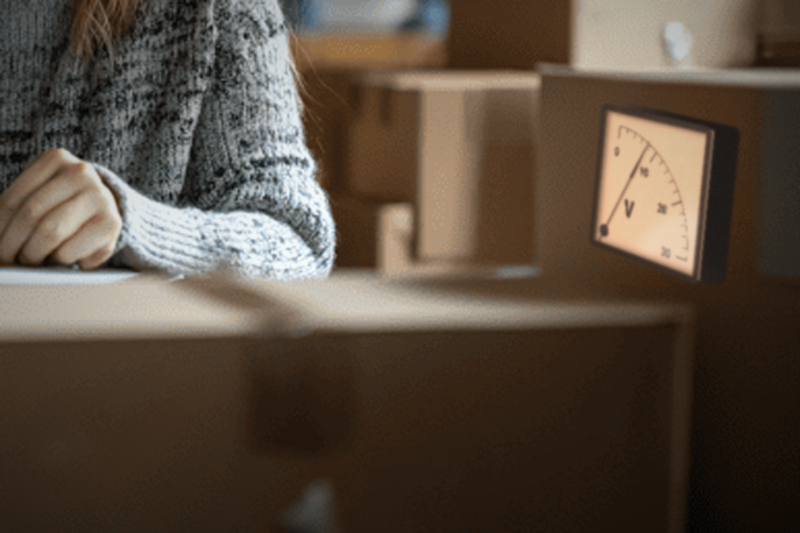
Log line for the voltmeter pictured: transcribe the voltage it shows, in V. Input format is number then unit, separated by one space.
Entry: 8 V
